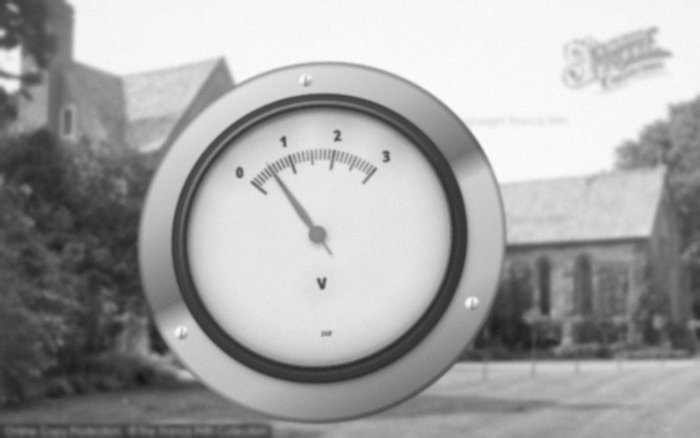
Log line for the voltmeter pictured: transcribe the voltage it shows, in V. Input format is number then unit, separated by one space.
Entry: 0.5 V
